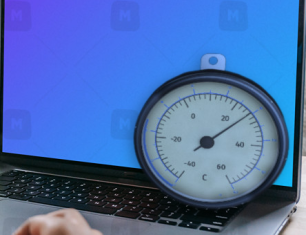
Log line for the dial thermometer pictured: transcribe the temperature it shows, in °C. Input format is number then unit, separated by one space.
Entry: 26 °C
